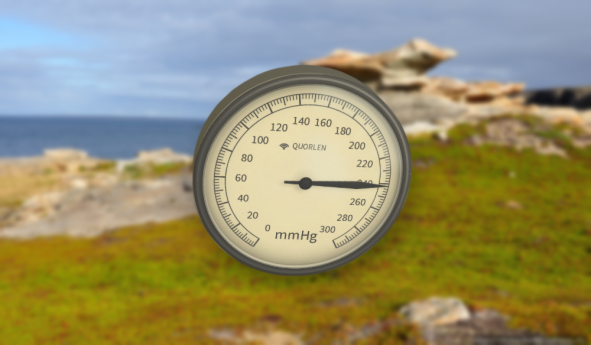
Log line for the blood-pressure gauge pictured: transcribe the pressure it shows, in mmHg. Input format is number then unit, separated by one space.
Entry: 240 mmHg
